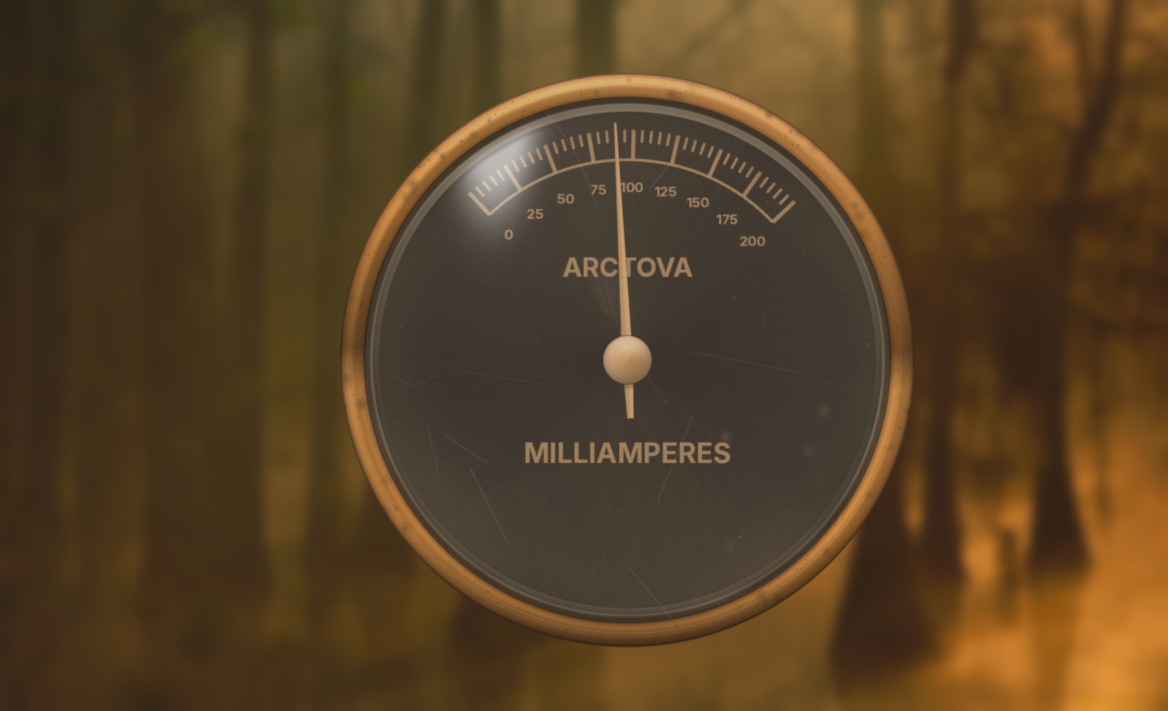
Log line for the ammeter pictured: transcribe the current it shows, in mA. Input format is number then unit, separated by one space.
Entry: 90 mA
